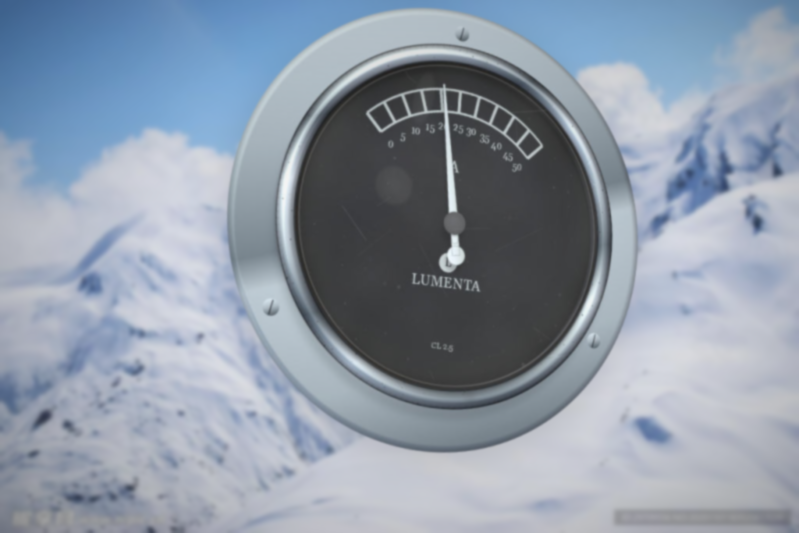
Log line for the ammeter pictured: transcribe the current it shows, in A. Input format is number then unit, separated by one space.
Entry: 20 A
